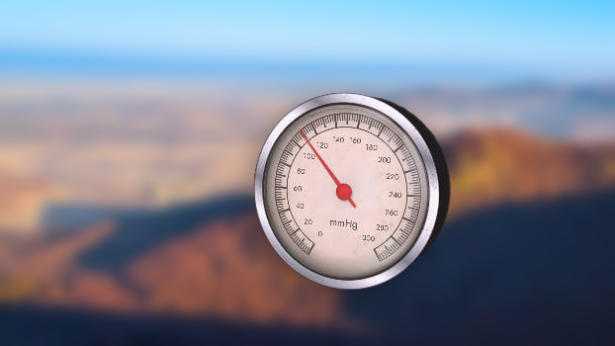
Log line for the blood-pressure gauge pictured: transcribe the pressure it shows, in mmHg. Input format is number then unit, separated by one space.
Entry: 110 mmHg
